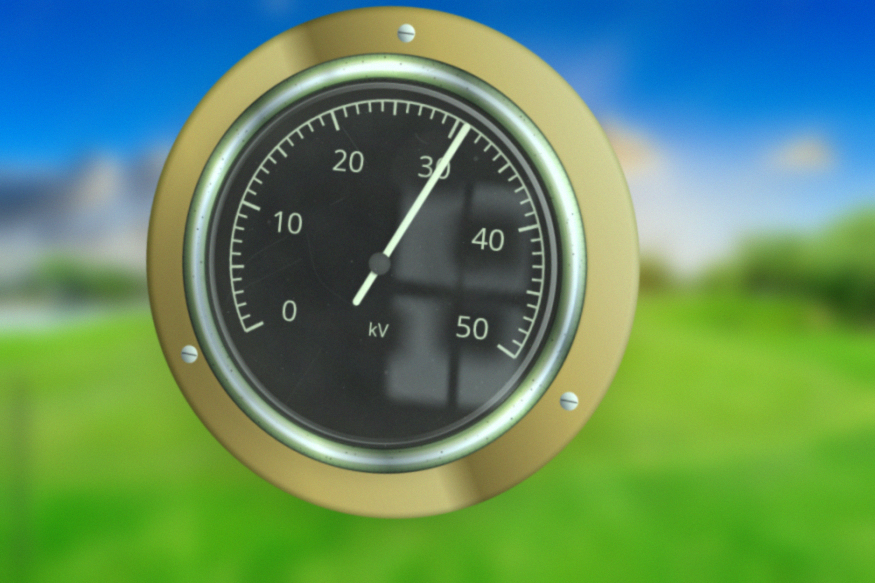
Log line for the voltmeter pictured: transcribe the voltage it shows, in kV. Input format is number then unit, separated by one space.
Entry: 31 kV
